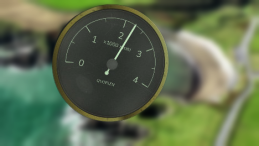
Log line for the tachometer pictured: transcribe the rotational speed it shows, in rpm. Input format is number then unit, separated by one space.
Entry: 2250 rpm
